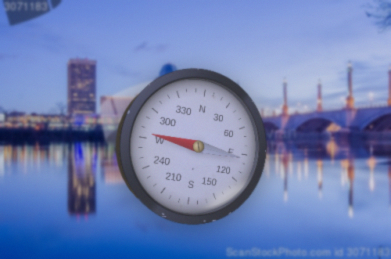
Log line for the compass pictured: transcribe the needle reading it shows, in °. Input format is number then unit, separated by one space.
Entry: 275 °
